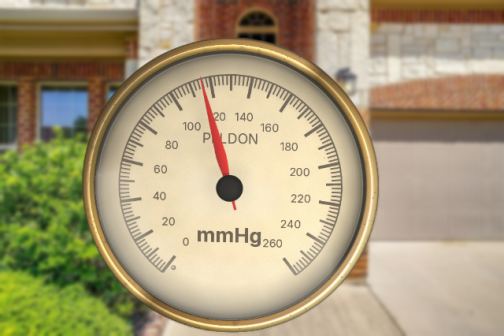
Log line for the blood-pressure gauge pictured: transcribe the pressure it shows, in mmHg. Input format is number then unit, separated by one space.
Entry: 116 mmHg
